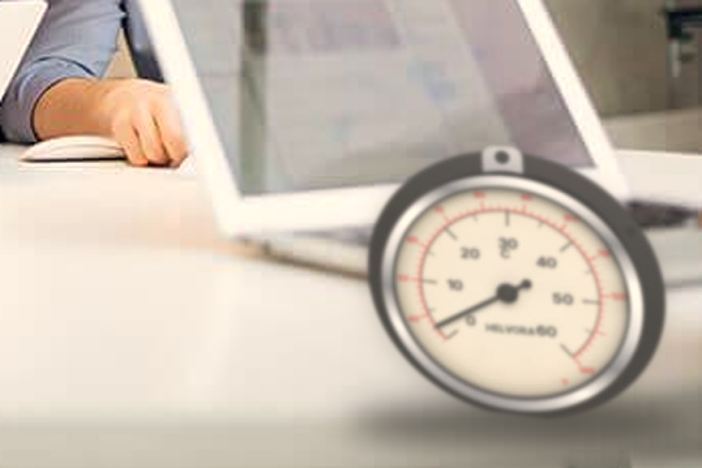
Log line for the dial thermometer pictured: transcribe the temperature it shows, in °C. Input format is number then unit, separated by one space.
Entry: 2.5 °C
